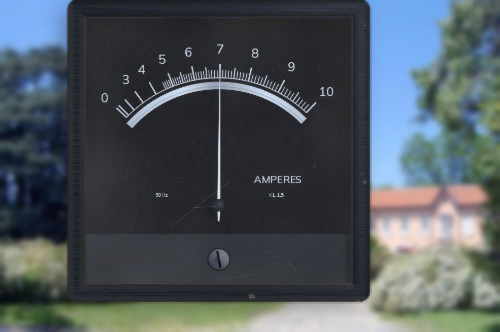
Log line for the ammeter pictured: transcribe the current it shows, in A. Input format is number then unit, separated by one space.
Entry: 7 A
